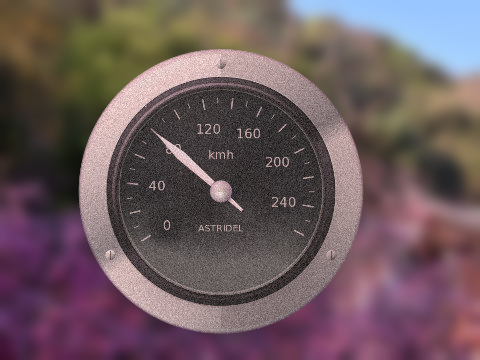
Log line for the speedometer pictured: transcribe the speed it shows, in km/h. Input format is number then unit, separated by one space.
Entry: 80 km/h
